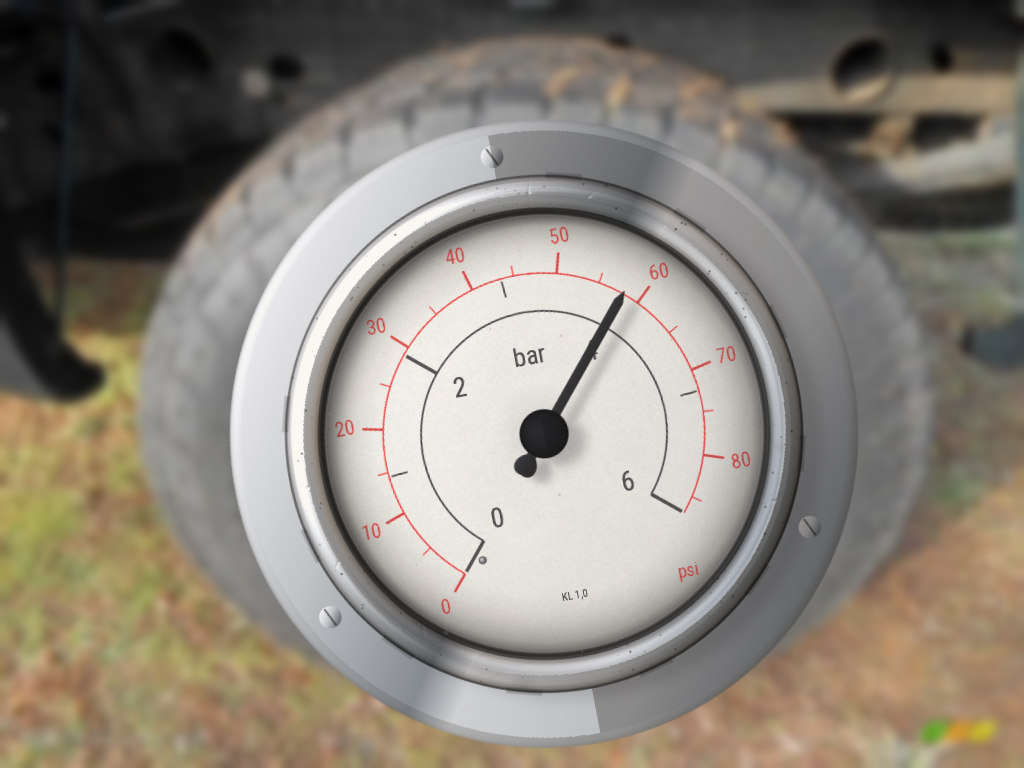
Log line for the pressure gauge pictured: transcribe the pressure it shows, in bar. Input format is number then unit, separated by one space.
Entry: 4 bar
